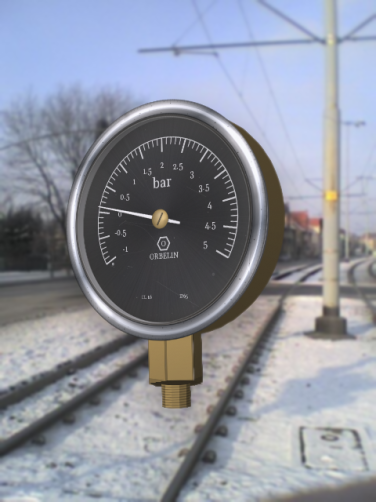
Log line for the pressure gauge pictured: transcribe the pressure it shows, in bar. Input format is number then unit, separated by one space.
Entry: 0.1 bar
